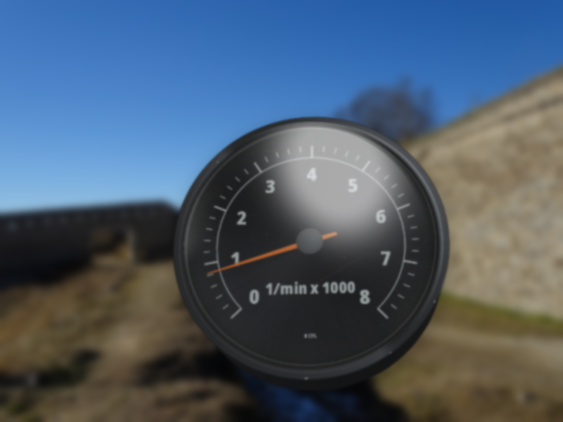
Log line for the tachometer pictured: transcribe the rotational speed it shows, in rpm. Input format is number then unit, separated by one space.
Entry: 800 rpm
